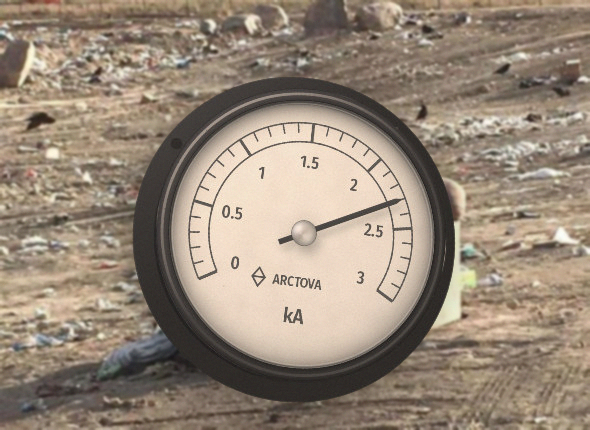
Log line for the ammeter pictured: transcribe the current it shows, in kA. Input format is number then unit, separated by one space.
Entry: 2.3 kA
